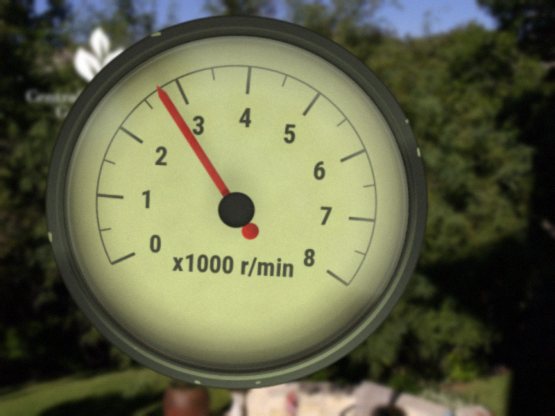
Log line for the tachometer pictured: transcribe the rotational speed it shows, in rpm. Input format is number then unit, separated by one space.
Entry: 2750 rpm
